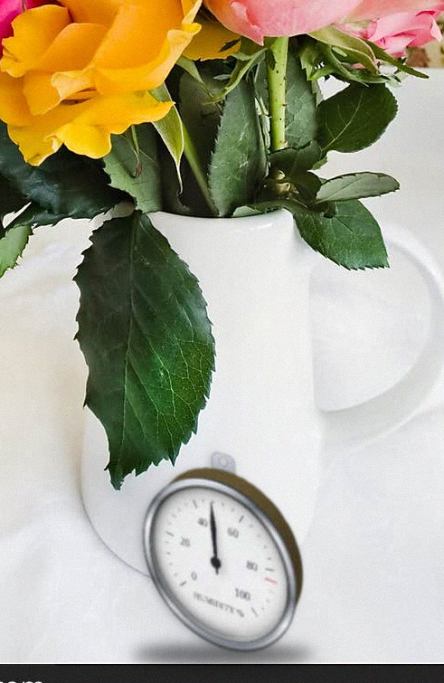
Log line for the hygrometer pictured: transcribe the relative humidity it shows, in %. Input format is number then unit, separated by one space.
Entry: 48 %
